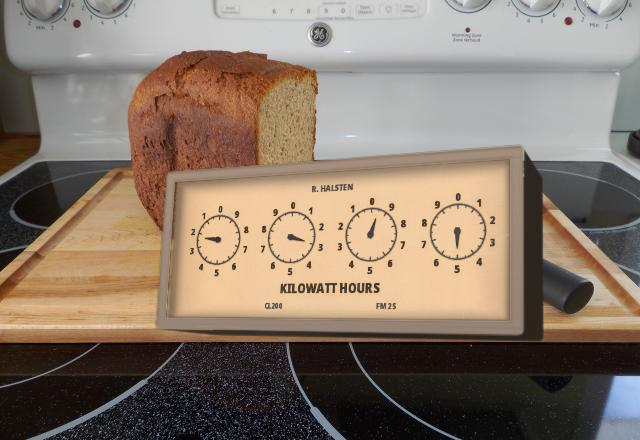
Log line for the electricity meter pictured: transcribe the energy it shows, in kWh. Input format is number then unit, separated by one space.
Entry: 2295 kWh
